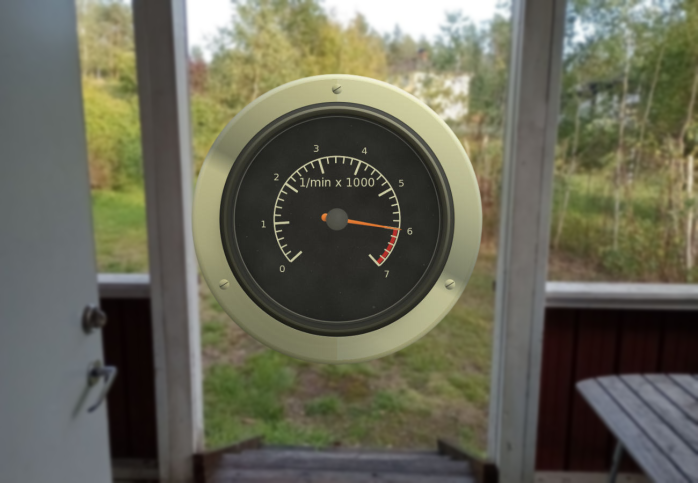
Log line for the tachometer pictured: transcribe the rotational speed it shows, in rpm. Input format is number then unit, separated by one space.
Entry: 6000 rpm
